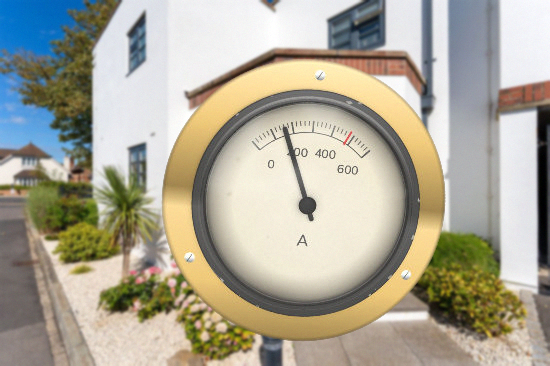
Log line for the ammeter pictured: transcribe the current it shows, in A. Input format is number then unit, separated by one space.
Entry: 160 A
